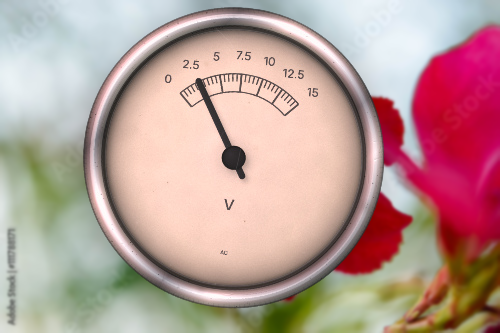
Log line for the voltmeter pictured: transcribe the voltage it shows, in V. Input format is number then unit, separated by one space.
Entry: 2.5 V
